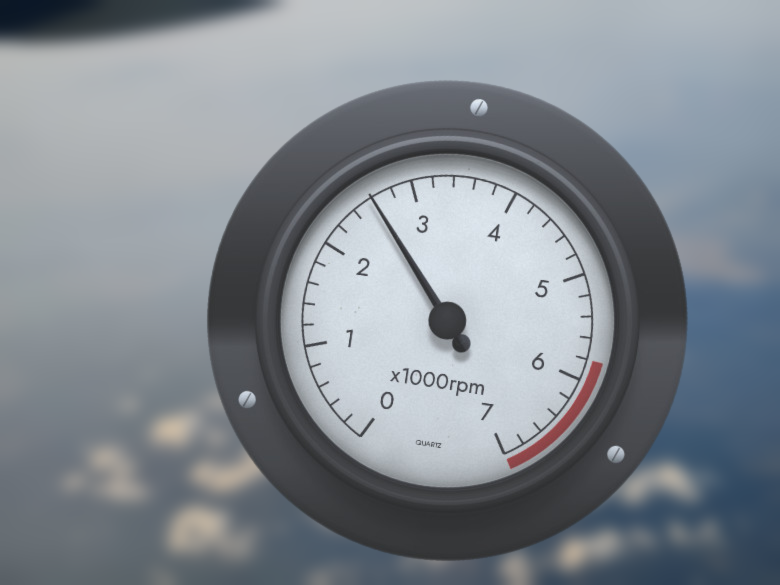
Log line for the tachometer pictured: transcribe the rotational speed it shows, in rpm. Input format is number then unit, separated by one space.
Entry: 2600 rpm
